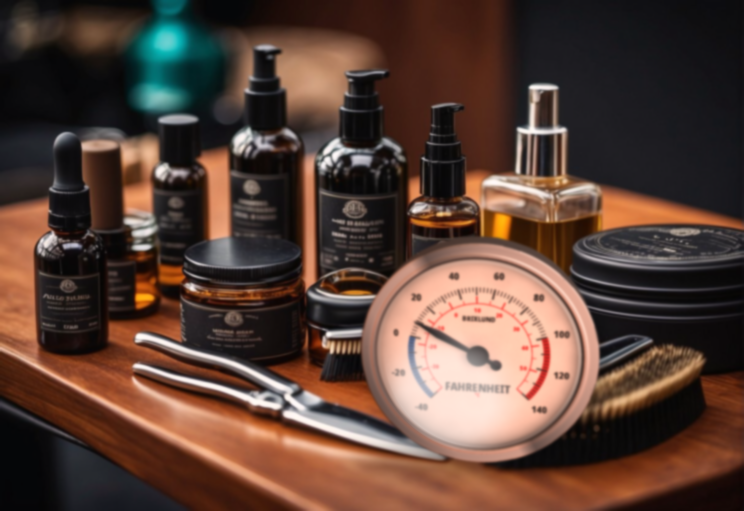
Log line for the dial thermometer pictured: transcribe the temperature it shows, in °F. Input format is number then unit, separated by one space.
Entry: 10 °F
